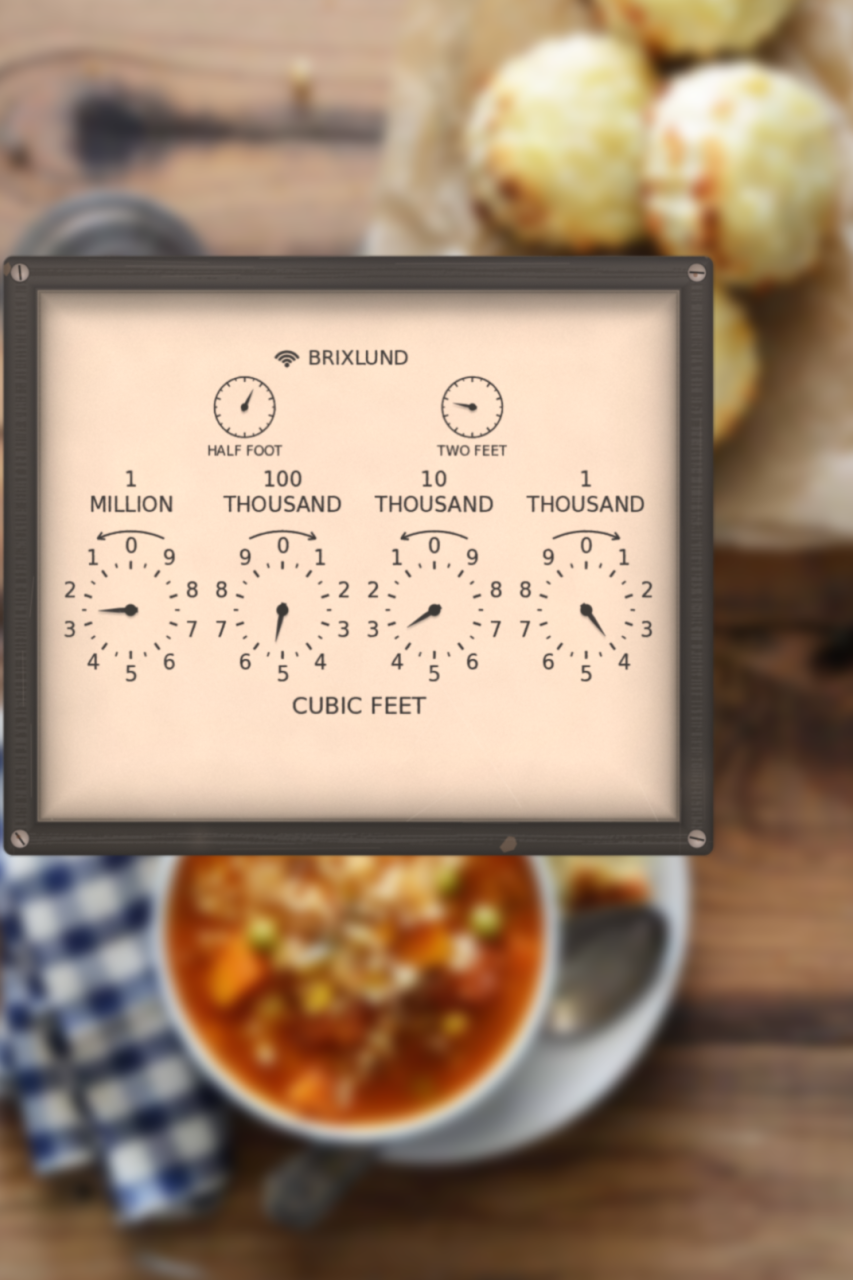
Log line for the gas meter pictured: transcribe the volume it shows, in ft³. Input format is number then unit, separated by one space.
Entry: 253400 ft³
